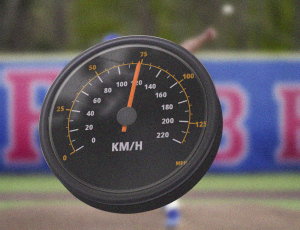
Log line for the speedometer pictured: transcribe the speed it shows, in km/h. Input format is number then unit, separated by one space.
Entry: 120 km/h
